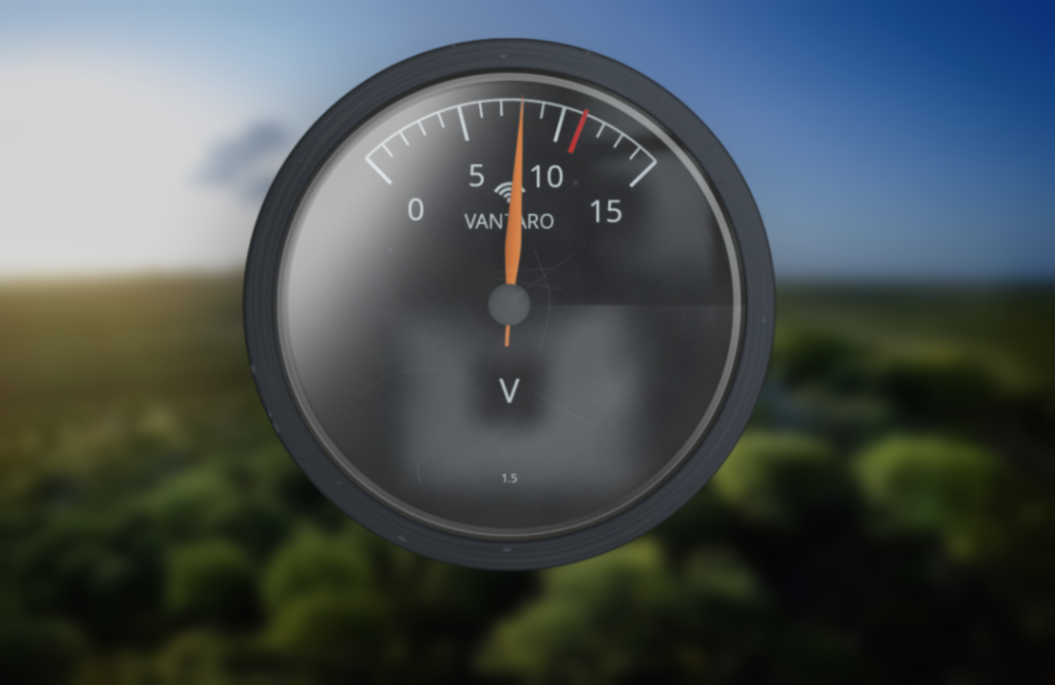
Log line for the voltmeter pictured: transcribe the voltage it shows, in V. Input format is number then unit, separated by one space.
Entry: 8 V
